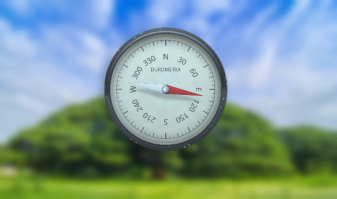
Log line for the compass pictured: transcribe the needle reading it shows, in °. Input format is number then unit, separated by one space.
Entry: 100 °
